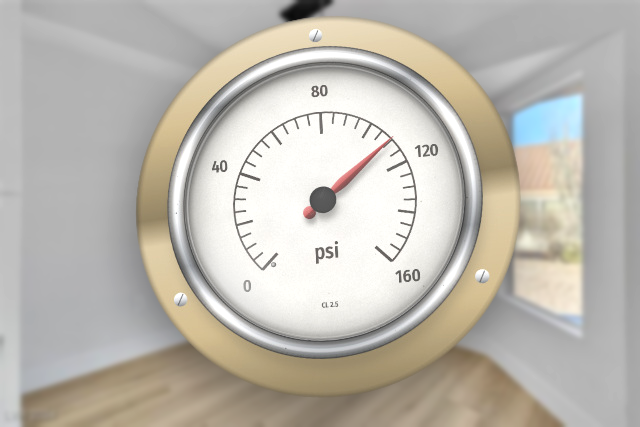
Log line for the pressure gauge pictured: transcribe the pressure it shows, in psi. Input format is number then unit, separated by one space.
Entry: 110 psi
